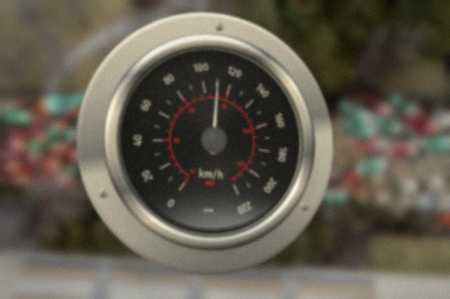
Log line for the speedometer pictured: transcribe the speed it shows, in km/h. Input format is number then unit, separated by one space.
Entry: 110 km/h
